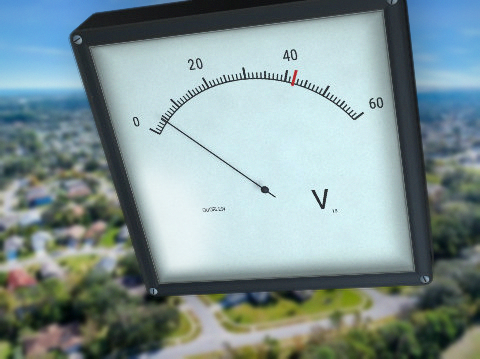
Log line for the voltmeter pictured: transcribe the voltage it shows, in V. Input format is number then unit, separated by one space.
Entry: 5 V
